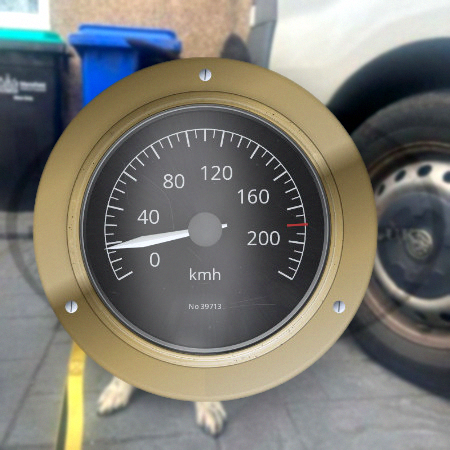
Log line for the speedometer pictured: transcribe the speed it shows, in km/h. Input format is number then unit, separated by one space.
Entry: 17.5 km/h
